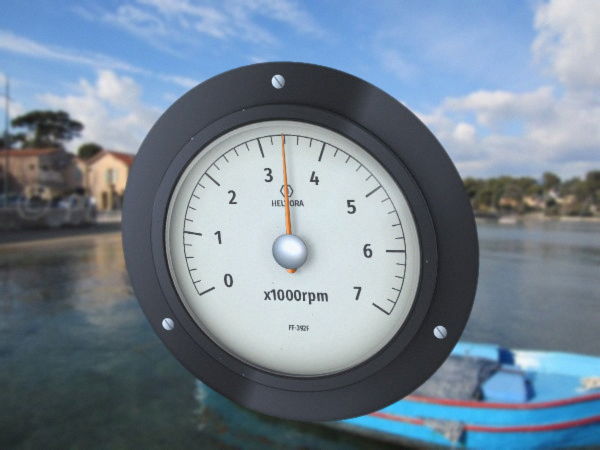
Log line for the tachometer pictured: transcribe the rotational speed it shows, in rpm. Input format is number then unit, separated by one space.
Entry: 3400 rpm
